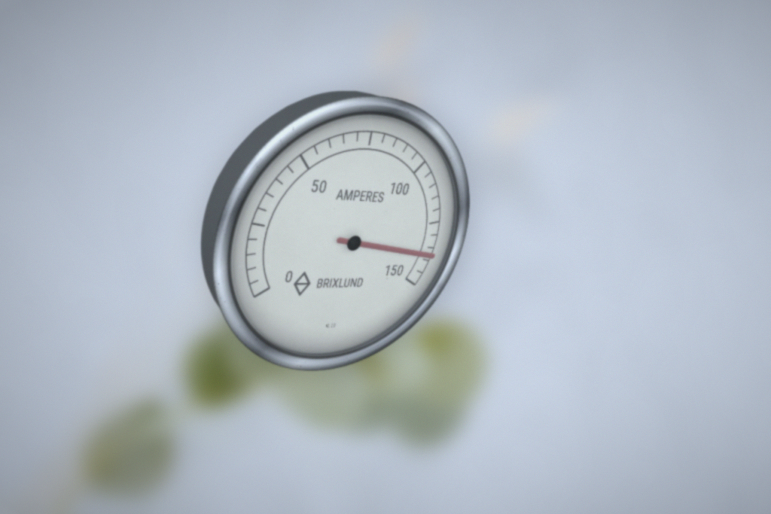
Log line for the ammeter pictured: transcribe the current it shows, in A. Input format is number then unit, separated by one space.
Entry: 137.5 A
